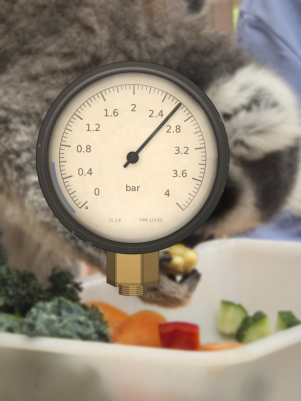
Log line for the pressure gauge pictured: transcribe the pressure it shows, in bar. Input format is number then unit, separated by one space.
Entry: 2.6 bar
